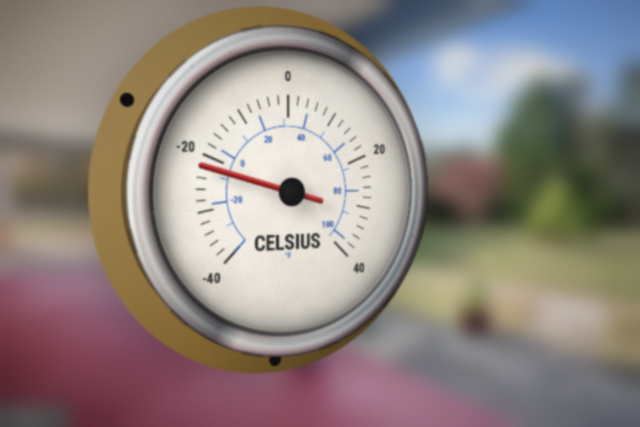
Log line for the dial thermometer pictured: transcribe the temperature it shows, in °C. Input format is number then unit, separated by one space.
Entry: -22 °C
